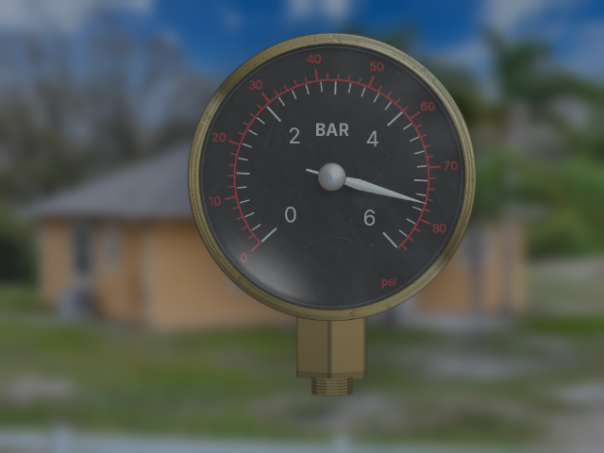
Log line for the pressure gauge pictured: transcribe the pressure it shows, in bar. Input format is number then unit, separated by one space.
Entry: 5.3 bar
